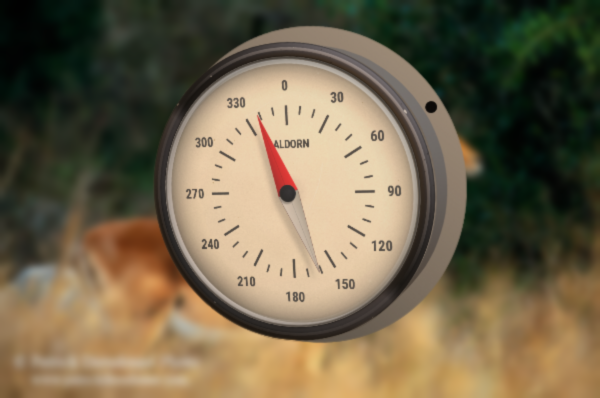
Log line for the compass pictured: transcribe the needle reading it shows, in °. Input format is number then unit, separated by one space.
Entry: 340 °
